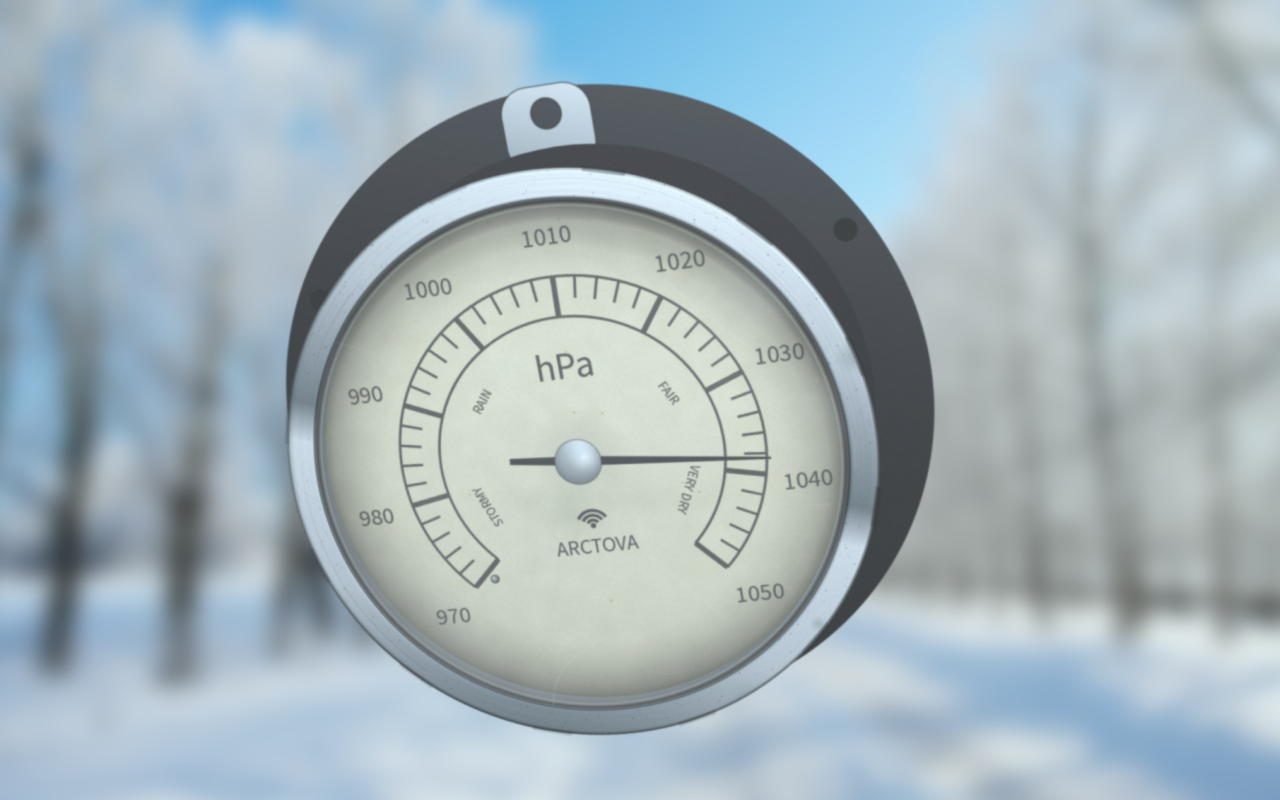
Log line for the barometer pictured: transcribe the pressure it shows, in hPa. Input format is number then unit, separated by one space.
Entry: 1038 hPa
